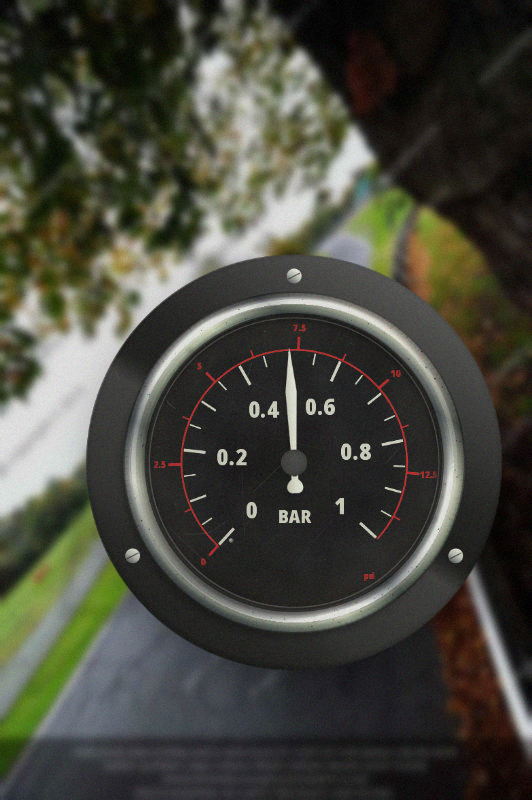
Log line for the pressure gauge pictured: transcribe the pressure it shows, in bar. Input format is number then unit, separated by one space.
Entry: 0.5 bar
